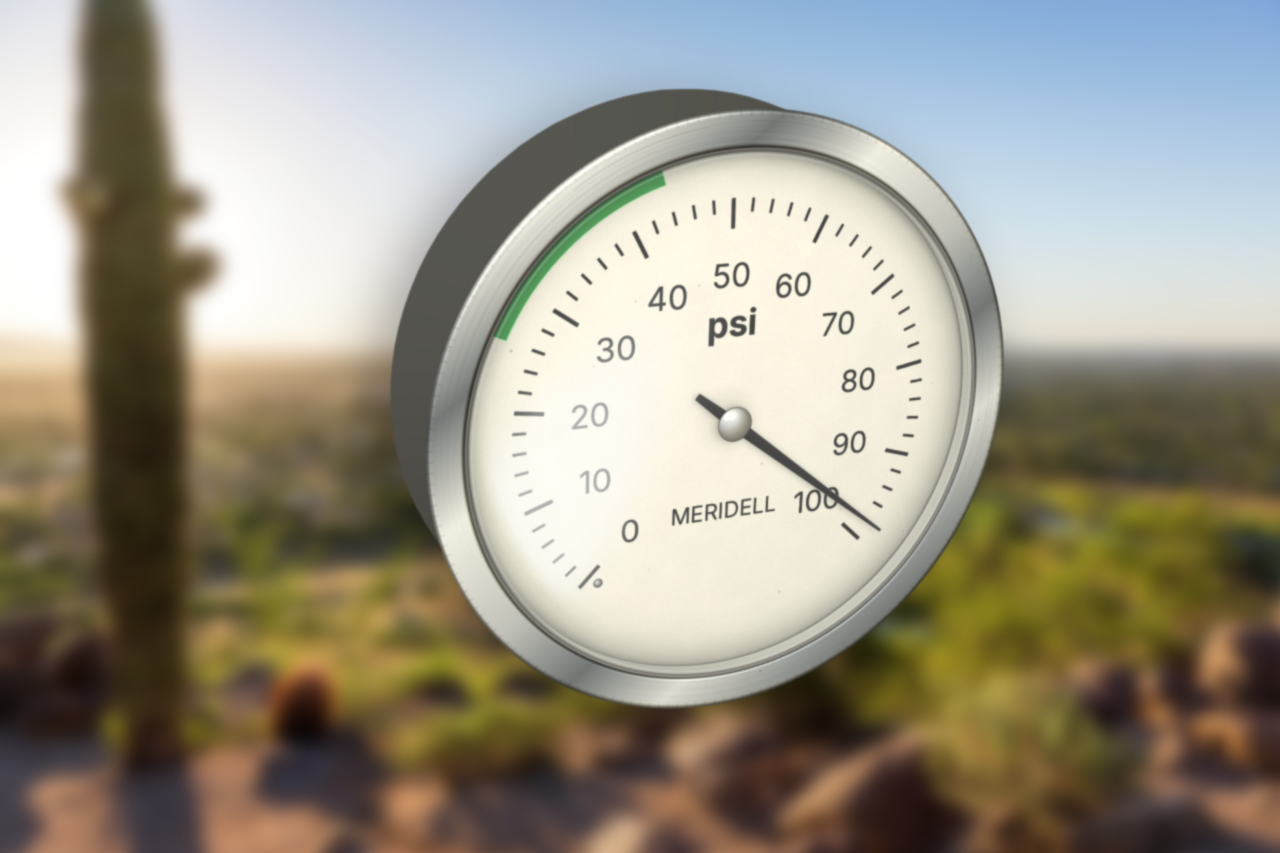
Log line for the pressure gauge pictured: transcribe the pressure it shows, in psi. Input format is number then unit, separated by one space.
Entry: 98 psi
